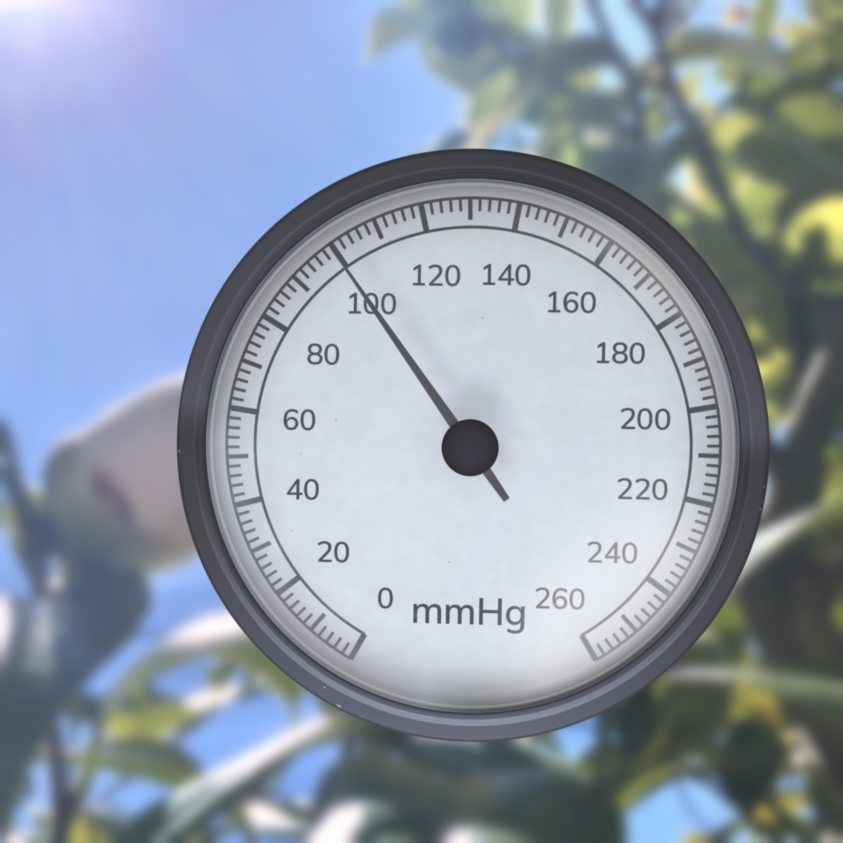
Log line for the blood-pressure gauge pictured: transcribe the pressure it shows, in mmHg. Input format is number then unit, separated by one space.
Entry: 100 mmHg
